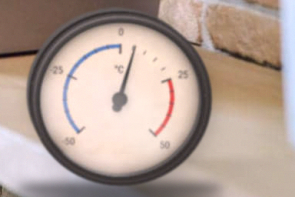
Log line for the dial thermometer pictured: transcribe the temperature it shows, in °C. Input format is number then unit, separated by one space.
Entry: 5 °C
